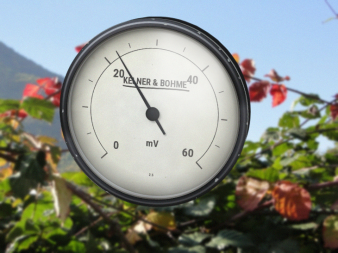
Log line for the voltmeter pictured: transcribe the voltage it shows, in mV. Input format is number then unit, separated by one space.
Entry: 22.5 mV
